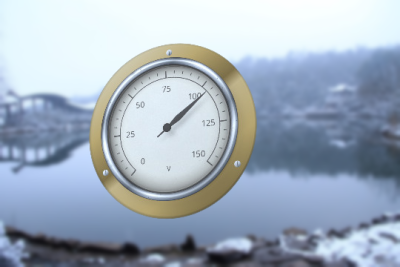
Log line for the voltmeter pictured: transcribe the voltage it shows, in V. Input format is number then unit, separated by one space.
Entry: 105 V
